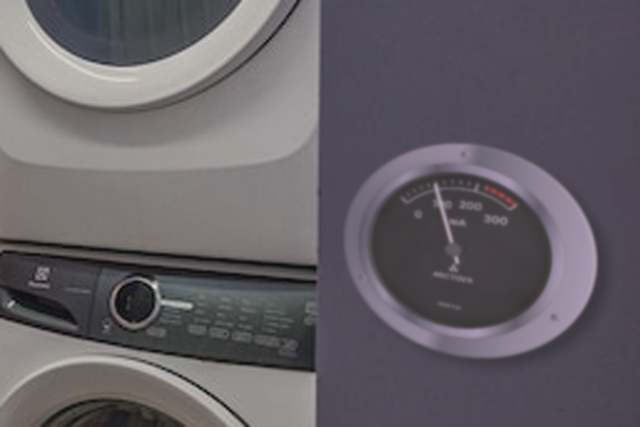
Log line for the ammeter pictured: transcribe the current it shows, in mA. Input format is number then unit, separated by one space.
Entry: 100 mA
